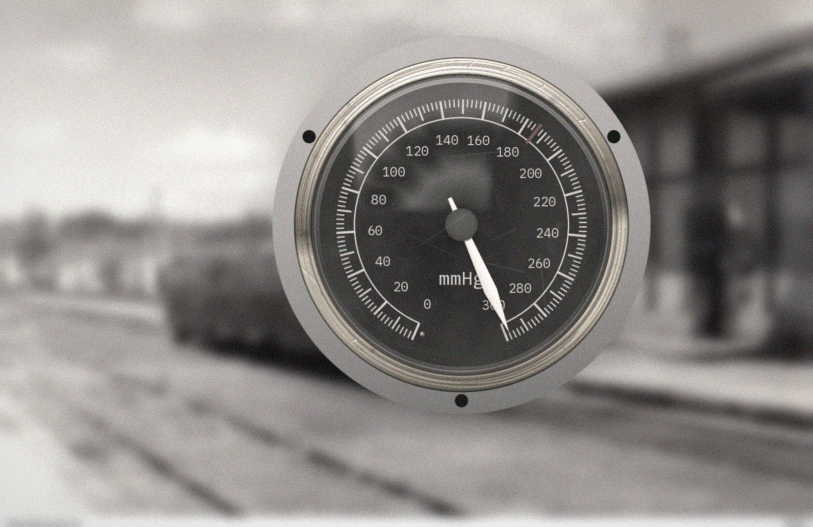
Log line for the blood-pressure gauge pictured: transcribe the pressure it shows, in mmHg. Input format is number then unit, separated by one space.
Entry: 298 mmHg
